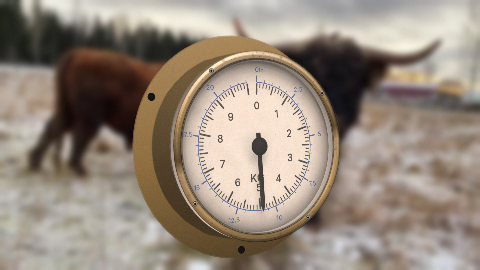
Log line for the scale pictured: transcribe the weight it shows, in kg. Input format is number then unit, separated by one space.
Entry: 5 kg
